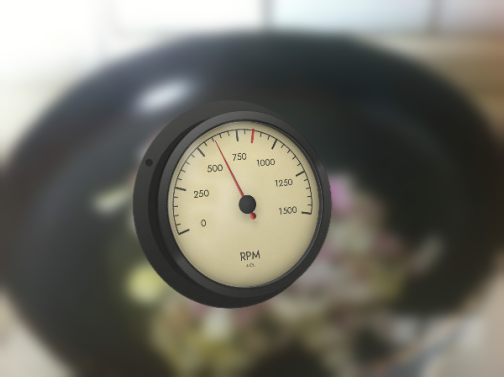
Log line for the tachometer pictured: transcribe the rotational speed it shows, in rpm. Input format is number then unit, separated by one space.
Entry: 600 rpm
